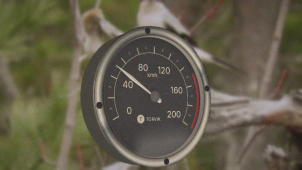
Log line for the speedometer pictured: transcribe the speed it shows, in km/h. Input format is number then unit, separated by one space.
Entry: 50 km/h
